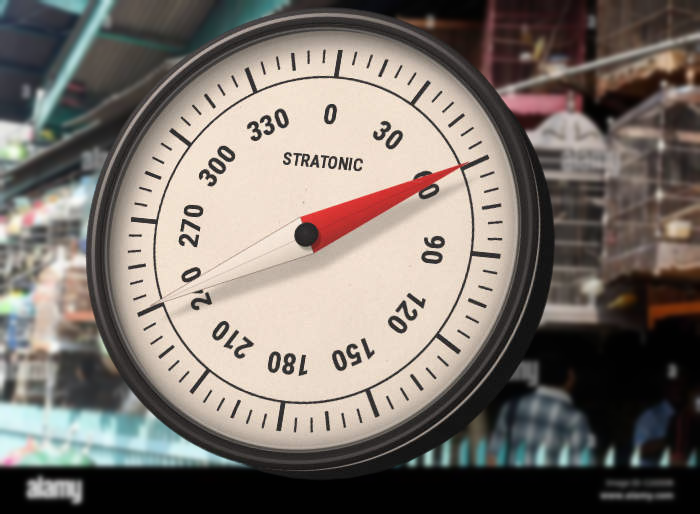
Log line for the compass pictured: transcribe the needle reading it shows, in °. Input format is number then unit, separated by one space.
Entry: 60 °
